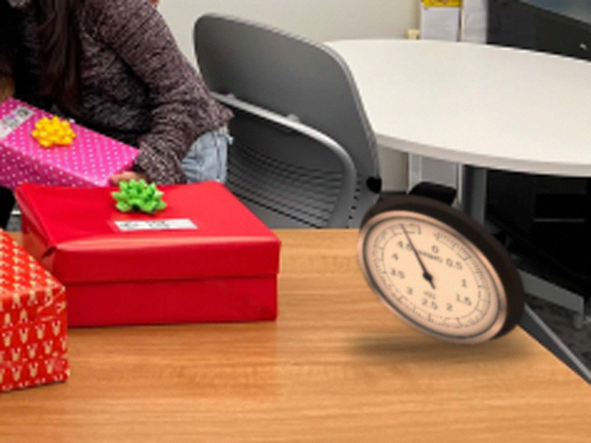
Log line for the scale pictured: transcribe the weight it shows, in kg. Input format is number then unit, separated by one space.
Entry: 4.75 kg
